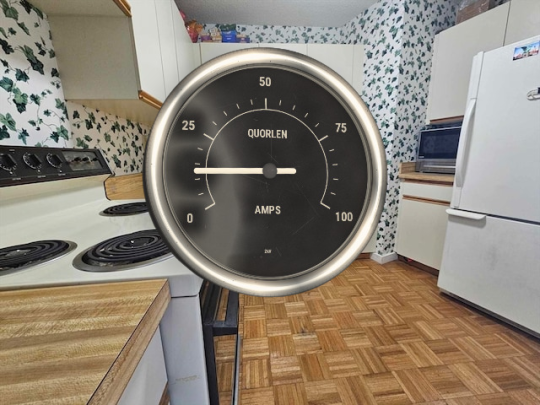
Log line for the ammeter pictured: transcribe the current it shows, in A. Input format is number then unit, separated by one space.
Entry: 12.5 A
